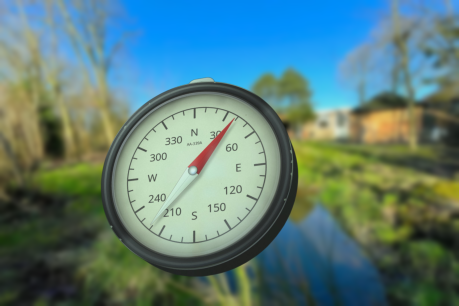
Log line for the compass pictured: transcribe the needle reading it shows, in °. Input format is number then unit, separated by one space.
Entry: 40 °
